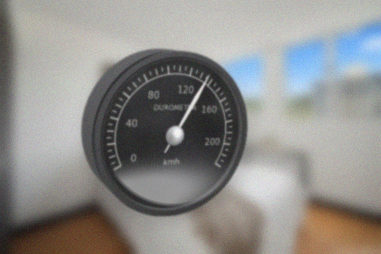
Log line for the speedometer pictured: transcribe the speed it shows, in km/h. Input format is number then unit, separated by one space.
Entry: 135 km/h
